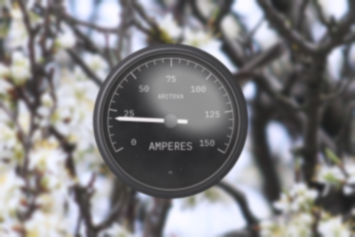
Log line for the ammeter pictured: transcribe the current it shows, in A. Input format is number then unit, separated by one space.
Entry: 20 A
